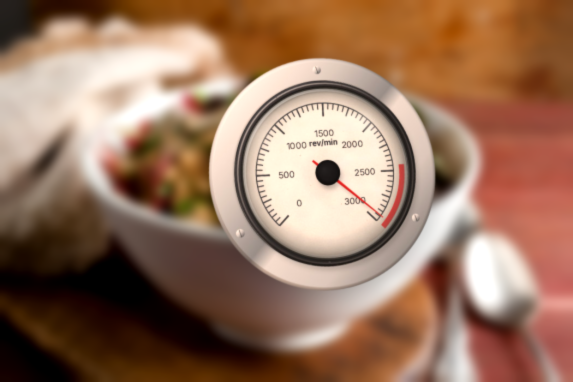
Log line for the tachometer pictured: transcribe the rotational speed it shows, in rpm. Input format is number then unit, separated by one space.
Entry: 2950 rpm
